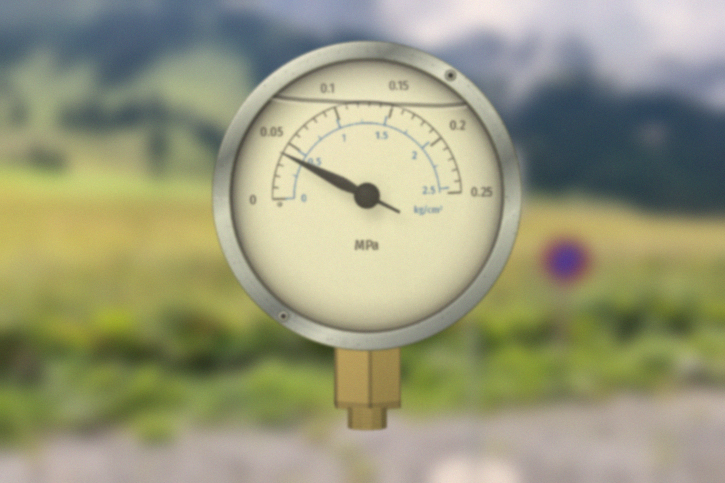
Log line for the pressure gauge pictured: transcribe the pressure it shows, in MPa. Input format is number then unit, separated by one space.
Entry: 0.04 MPa
